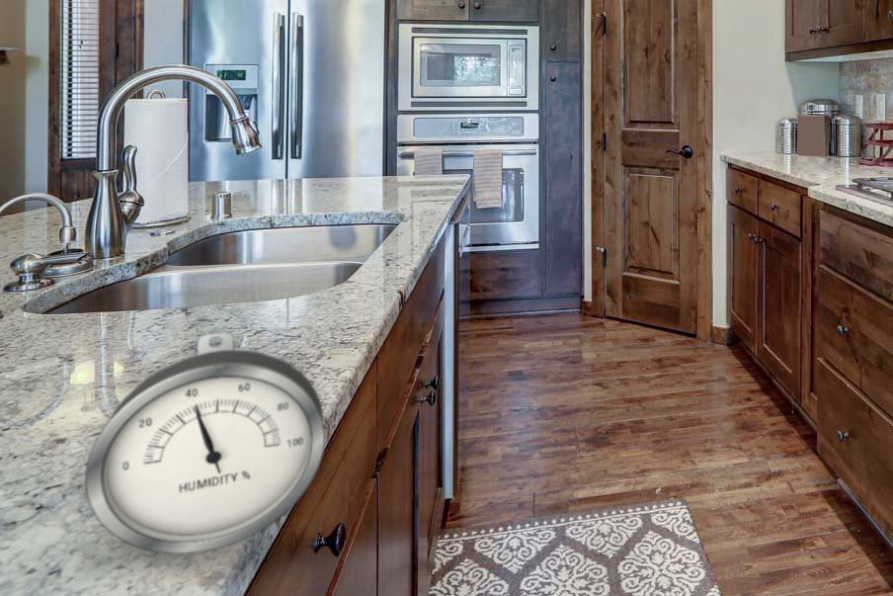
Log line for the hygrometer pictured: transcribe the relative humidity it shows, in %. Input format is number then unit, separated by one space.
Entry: 40 %
